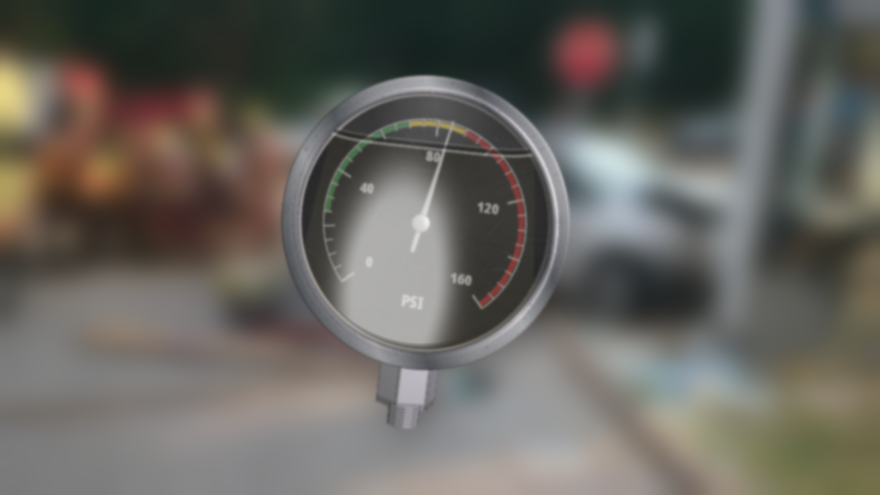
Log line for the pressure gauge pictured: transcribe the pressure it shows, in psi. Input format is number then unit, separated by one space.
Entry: 85 psi
